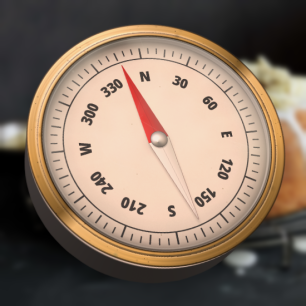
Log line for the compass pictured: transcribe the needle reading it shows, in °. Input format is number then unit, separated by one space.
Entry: 345 °
